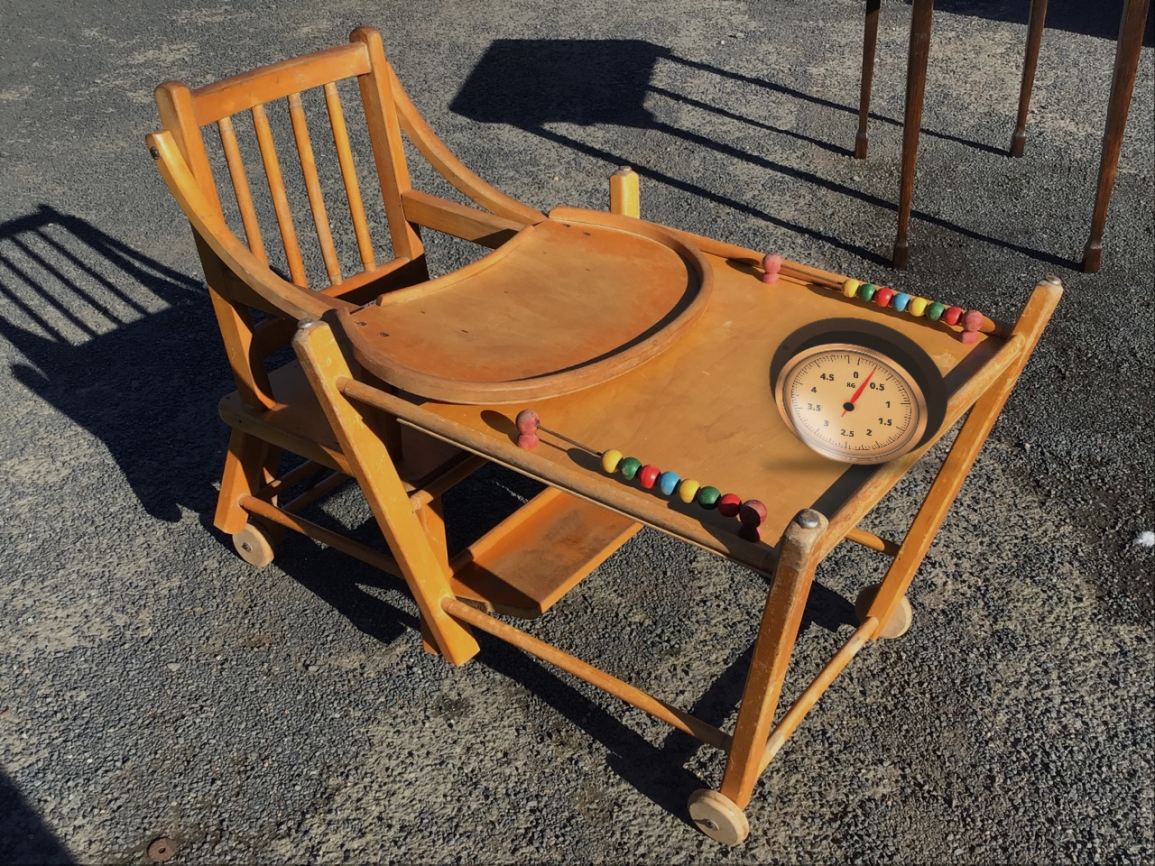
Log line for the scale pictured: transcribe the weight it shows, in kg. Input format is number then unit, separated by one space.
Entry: 0.25 kg
